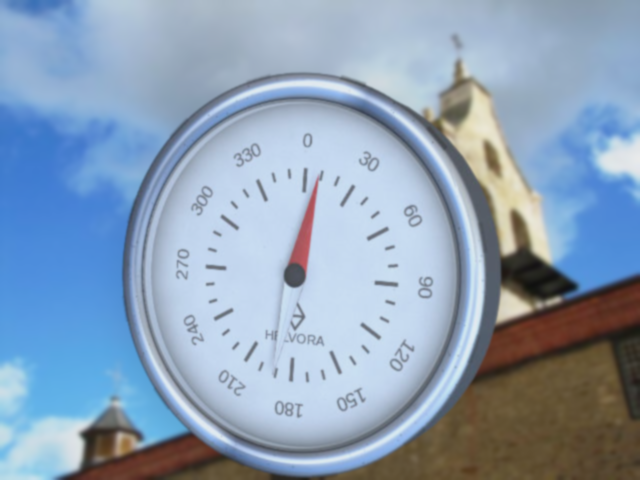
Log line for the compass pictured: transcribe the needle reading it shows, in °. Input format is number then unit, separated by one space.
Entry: 10 °
